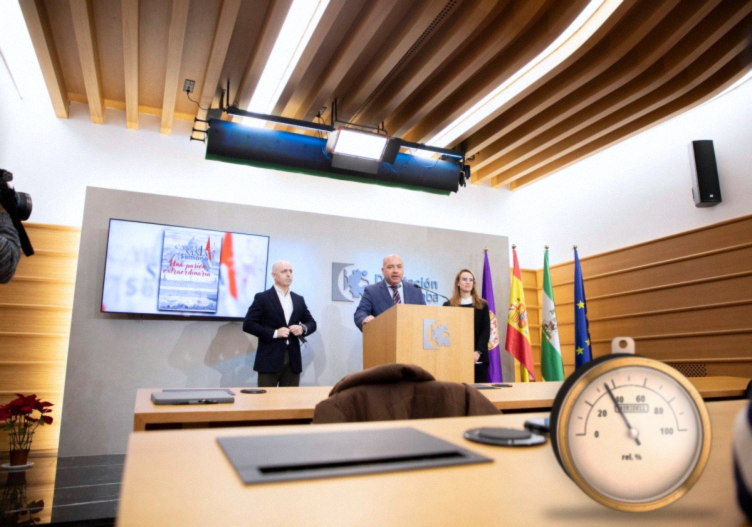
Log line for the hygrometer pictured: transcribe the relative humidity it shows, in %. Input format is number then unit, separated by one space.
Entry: 35 %
